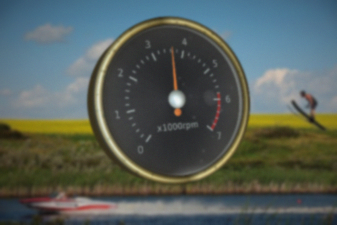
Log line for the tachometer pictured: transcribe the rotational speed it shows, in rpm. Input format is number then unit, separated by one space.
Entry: 3600 rpm
